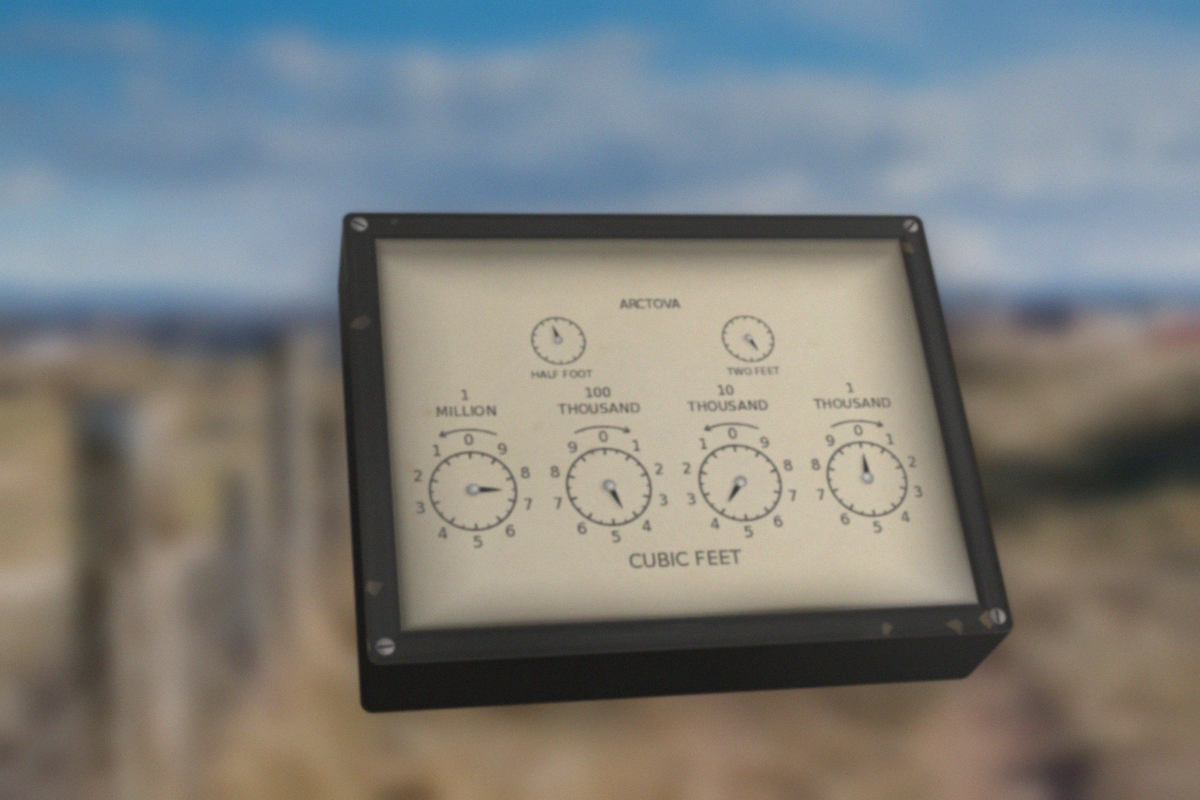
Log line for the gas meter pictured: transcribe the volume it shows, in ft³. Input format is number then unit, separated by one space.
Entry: 744000 ft³
